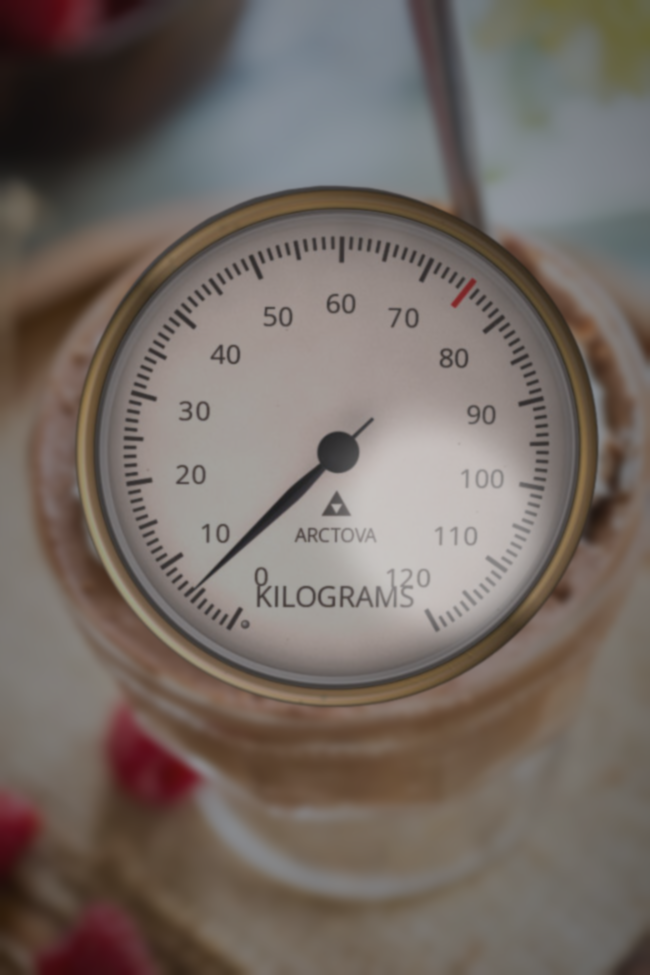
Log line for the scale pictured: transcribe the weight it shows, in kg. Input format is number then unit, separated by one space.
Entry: 6 kg
